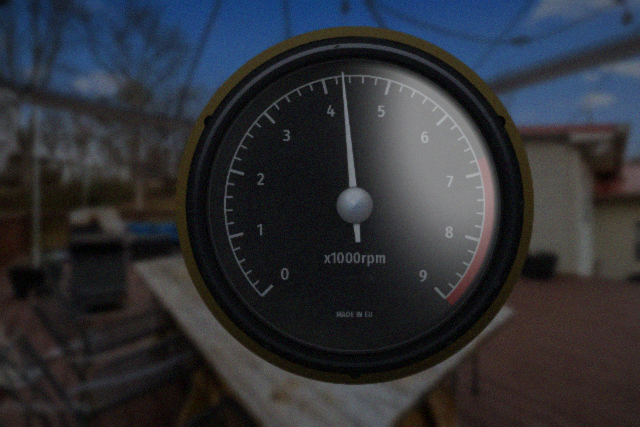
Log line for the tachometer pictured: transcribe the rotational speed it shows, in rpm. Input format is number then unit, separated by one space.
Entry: 4300 rpm
